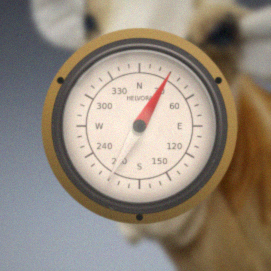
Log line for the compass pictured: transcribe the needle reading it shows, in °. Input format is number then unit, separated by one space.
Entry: 30 °
